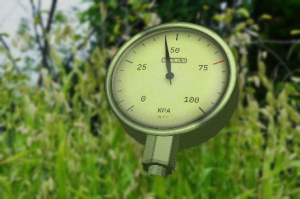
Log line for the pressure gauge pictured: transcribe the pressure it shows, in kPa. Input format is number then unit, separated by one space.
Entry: 45 kPa
